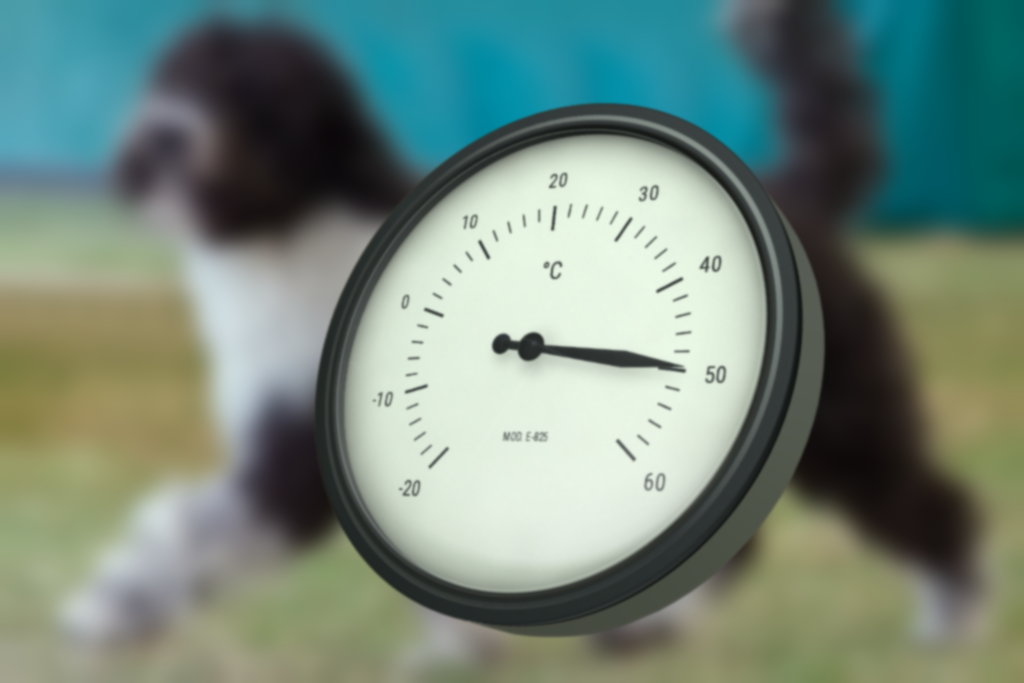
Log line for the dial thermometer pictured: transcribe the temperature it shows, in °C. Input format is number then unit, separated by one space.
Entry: 50 °C
